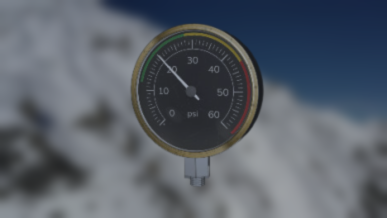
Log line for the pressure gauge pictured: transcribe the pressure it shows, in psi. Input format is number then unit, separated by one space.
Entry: 20 psi
